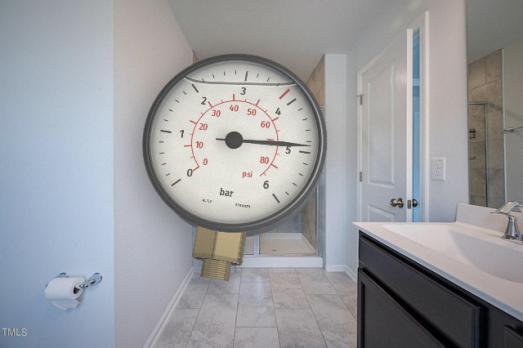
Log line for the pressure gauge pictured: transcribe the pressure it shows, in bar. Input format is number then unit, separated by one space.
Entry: 4.9 bar
